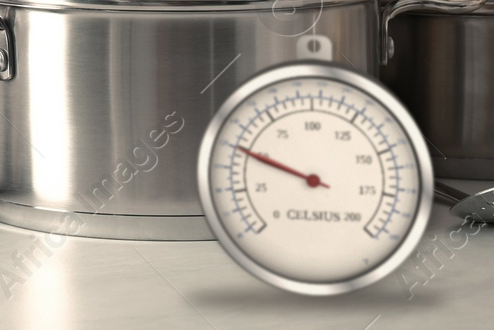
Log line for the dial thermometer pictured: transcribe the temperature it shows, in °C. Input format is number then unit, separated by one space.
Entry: 50 °C
